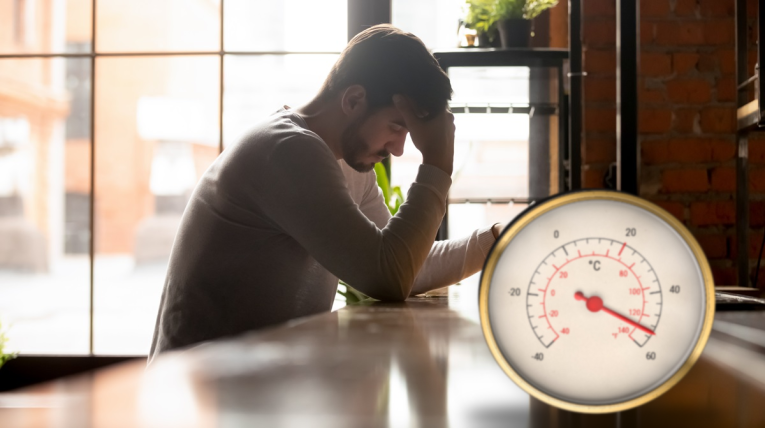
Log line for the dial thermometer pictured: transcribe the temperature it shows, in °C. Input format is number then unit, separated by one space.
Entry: 54 °C
